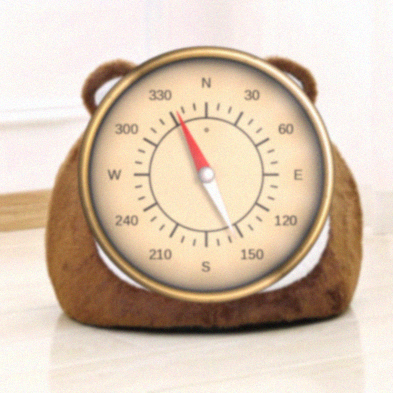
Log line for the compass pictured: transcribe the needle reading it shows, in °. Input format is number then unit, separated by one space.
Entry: 335 °
